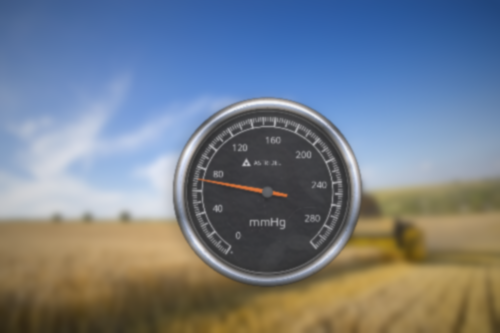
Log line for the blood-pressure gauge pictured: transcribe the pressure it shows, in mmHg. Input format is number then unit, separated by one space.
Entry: 70 mmHg
